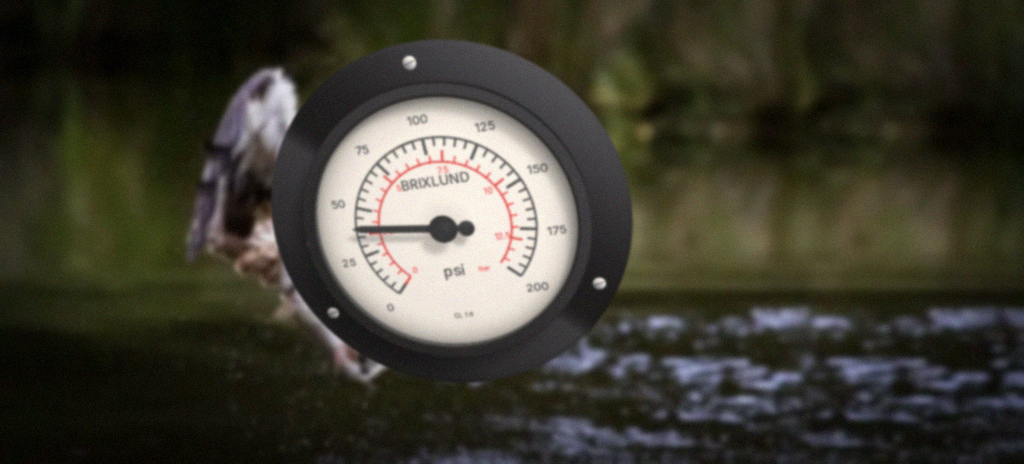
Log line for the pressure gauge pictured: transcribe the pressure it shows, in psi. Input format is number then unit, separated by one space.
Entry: 40 psi
